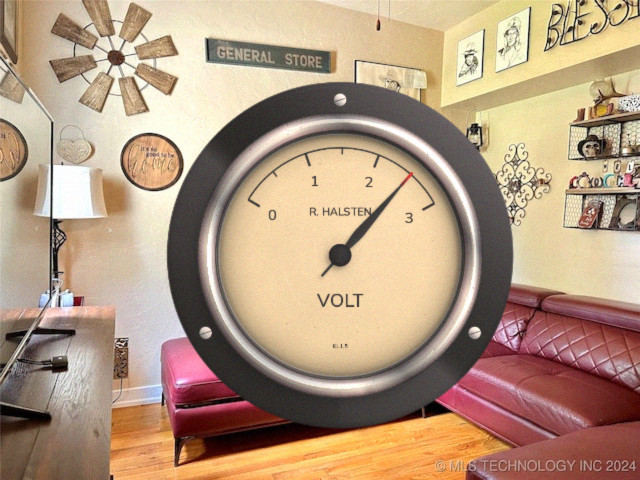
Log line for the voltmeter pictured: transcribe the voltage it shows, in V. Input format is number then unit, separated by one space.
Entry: 2.5 V
